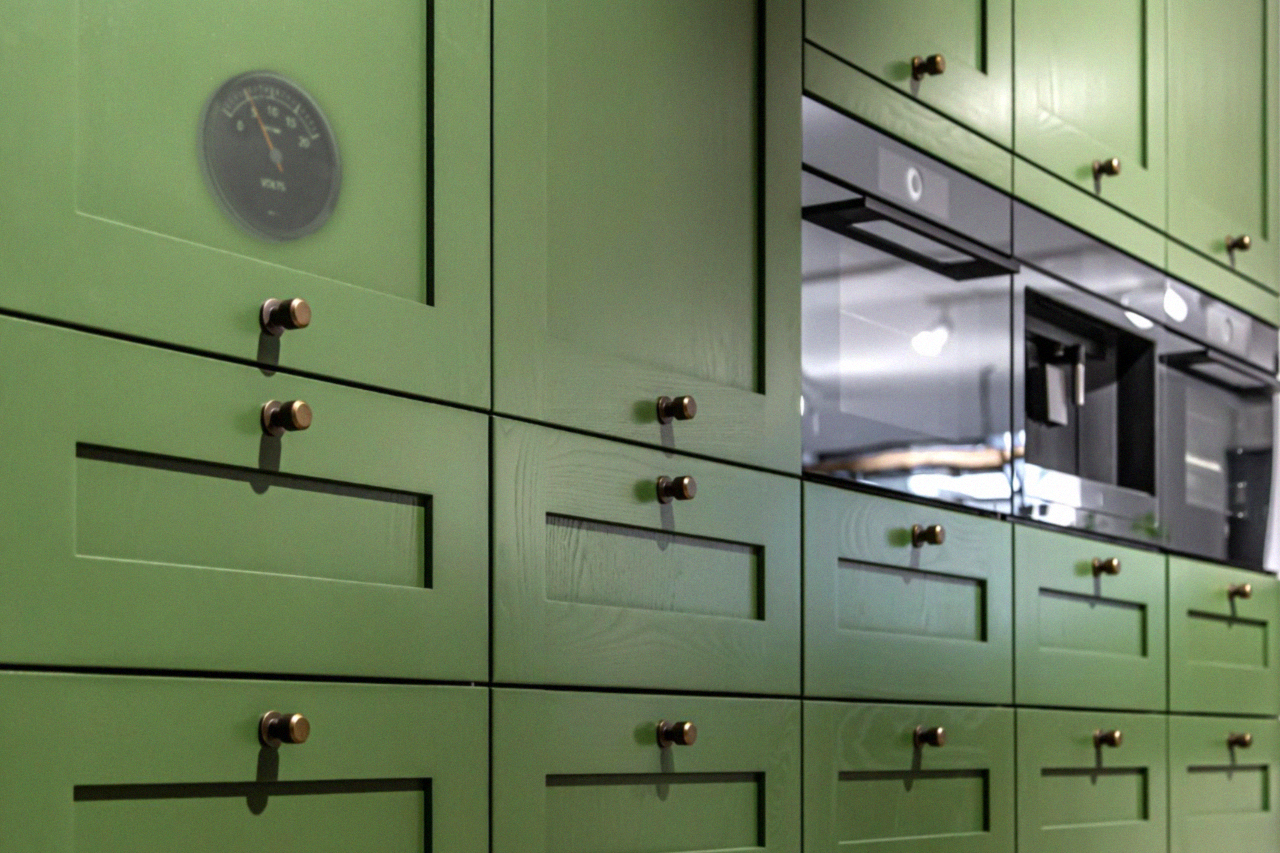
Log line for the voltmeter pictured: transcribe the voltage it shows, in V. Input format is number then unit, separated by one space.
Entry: 5 V
